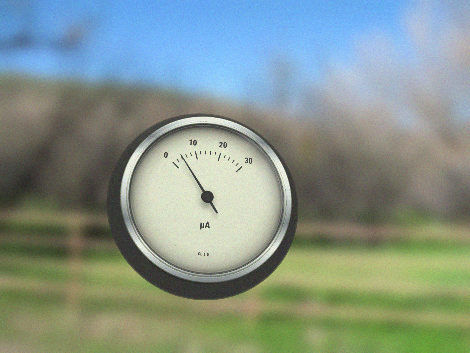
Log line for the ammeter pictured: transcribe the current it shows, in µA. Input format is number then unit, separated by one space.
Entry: 4 µA
